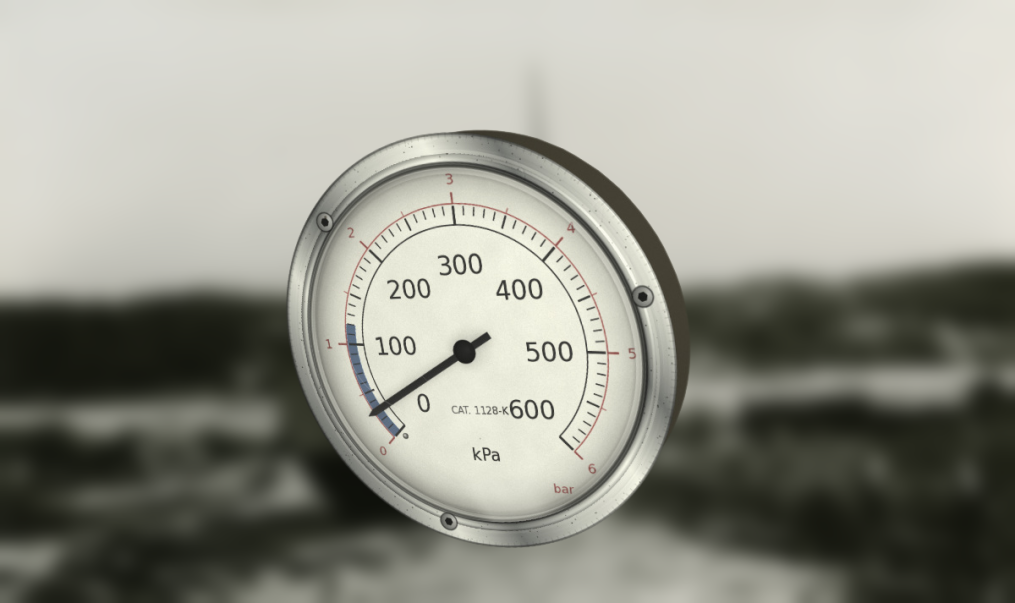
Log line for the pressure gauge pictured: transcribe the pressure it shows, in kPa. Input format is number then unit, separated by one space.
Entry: 30 kPa
